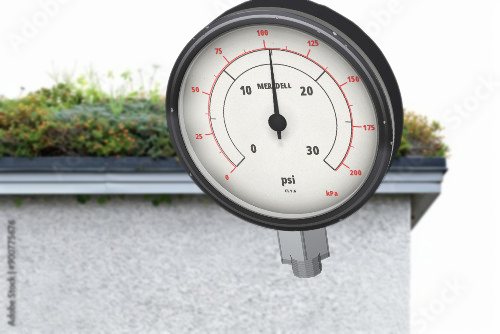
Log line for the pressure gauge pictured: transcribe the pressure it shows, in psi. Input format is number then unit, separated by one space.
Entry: 15 psi
